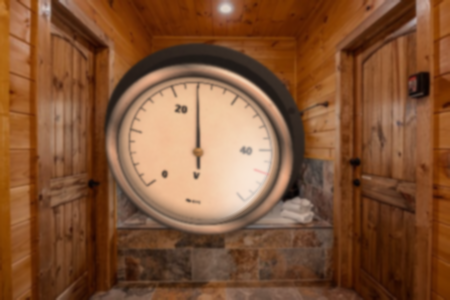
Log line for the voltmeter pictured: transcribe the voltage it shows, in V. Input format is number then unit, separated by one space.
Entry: 24 V
